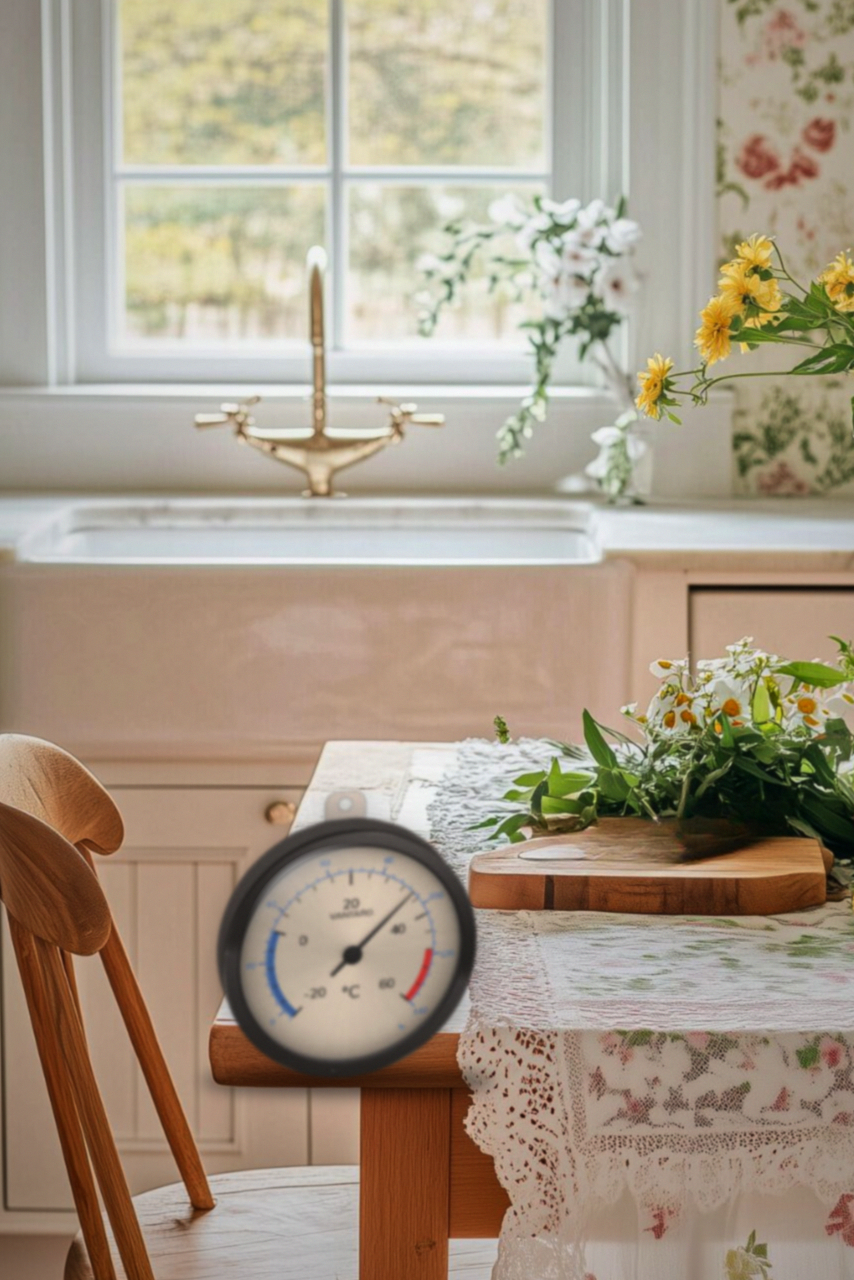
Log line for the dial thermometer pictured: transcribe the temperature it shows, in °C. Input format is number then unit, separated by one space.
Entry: 34 °C
